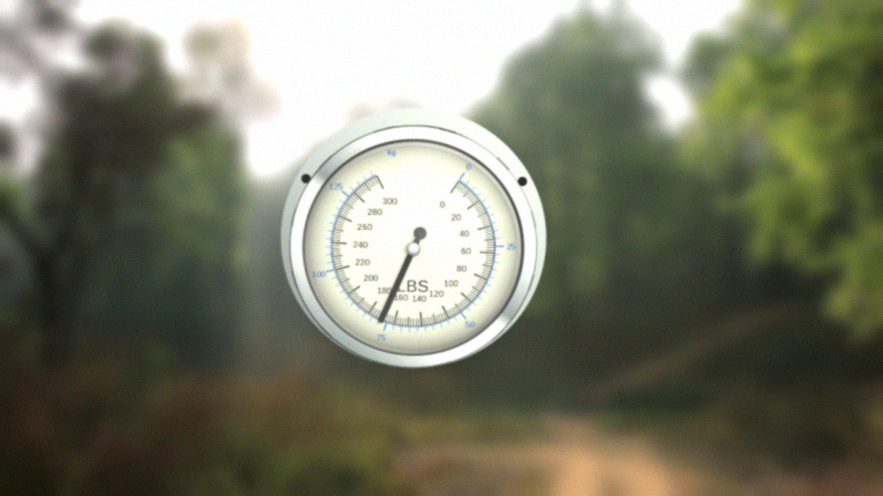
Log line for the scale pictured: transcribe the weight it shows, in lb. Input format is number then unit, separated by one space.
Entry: 170 lb
